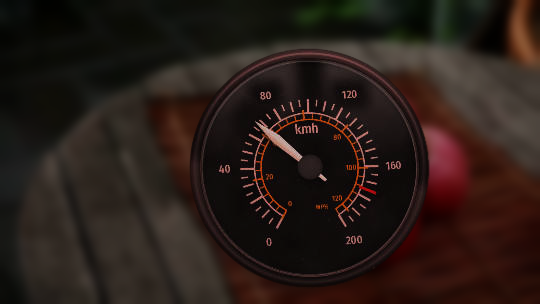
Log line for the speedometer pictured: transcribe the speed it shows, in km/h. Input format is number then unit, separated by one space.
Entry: 67.5 km/h
